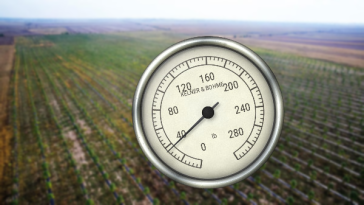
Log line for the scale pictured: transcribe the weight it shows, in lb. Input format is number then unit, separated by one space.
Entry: 36 lb
